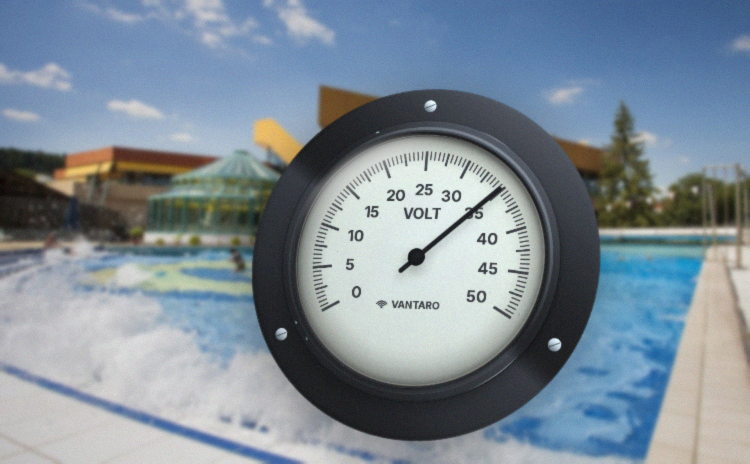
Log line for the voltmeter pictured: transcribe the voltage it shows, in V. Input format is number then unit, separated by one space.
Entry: 35 V
